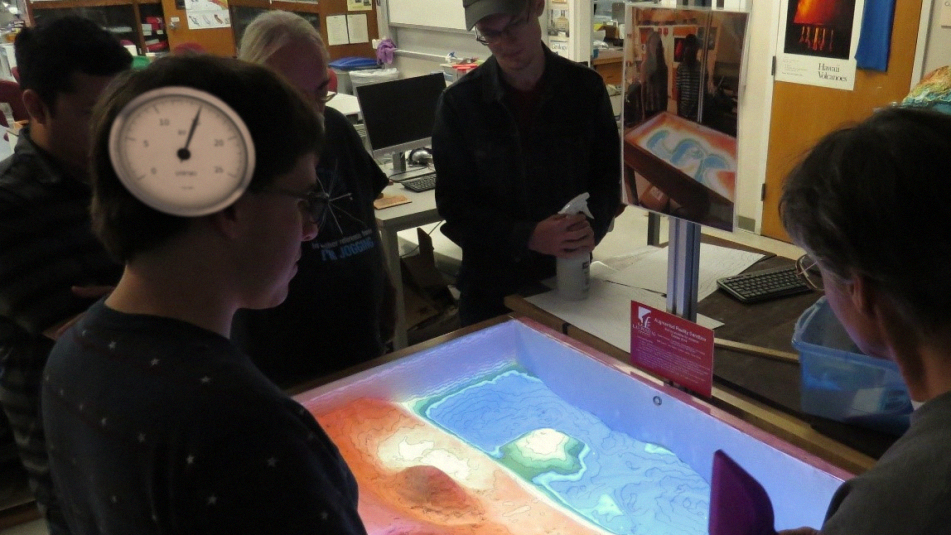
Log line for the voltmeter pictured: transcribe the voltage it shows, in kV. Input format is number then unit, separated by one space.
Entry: 15 kV
